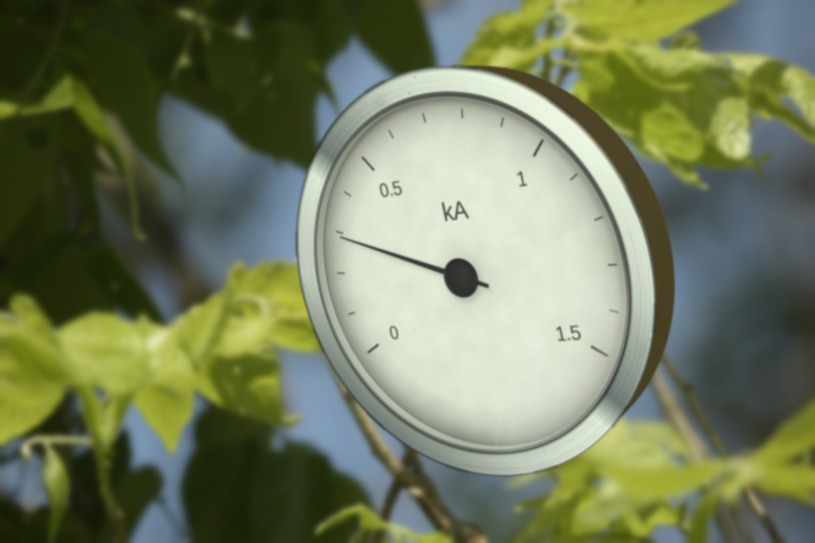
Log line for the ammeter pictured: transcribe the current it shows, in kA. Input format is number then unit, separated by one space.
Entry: 0.3 kA
